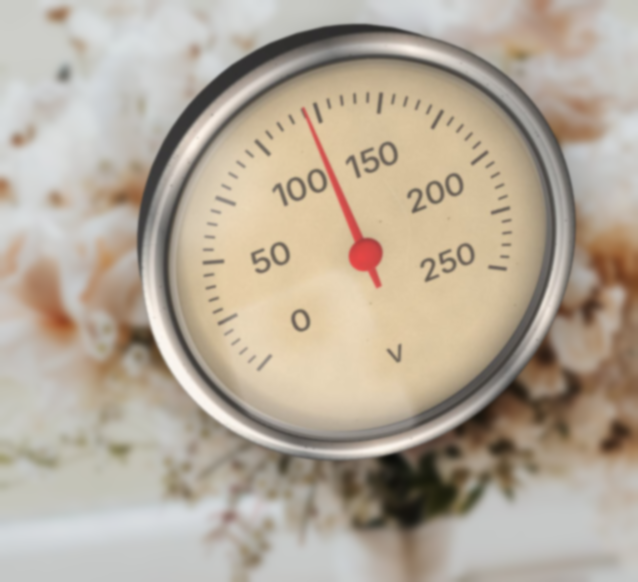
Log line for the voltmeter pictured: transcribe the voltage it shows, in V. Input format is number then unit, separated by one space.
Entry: 120 V
